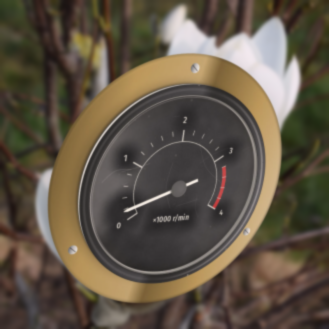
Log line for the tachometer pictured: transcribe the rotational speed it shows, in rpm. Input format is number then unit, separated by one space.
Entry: 200 rpm
